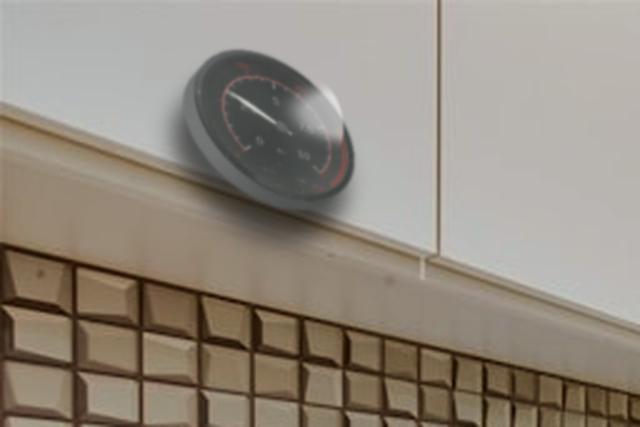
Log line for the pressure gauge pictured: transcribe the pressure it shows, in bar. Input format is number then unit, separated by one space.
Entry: 2.5 bar
